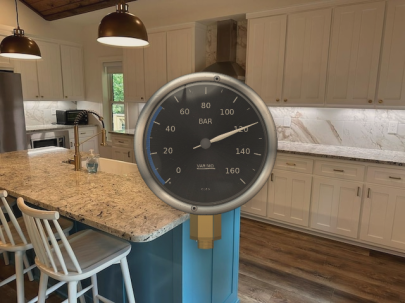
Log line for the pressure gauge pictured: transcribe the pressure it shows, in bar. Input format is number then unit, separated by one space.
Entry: 120 bar
